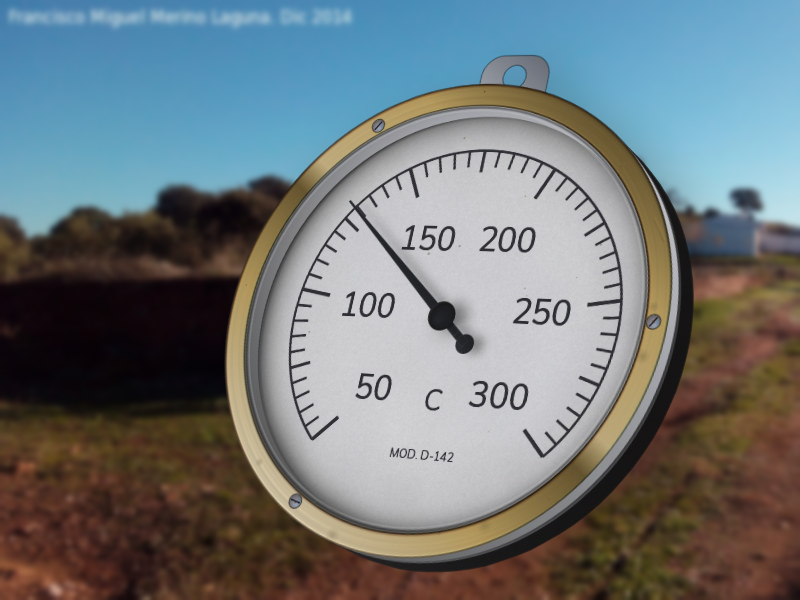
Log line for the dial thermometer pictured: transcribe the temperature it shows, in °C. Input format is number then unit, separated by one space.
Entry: 130 °C
